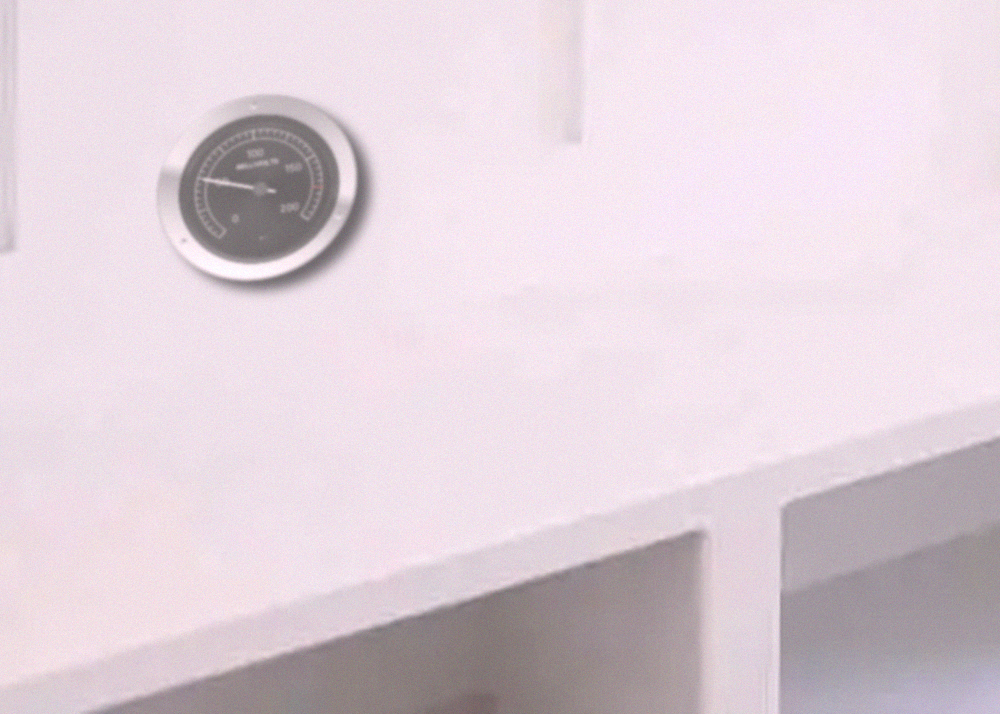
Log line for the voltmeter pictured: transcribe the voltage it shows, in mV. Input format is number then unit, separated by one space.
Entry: 50 mV
